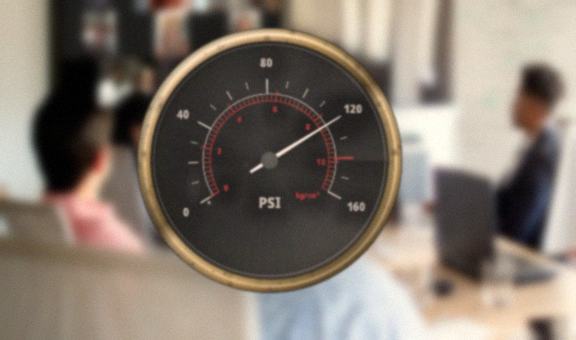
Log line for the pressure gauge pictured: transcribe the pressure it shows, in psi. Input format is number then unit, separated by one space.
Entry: 120 psi
